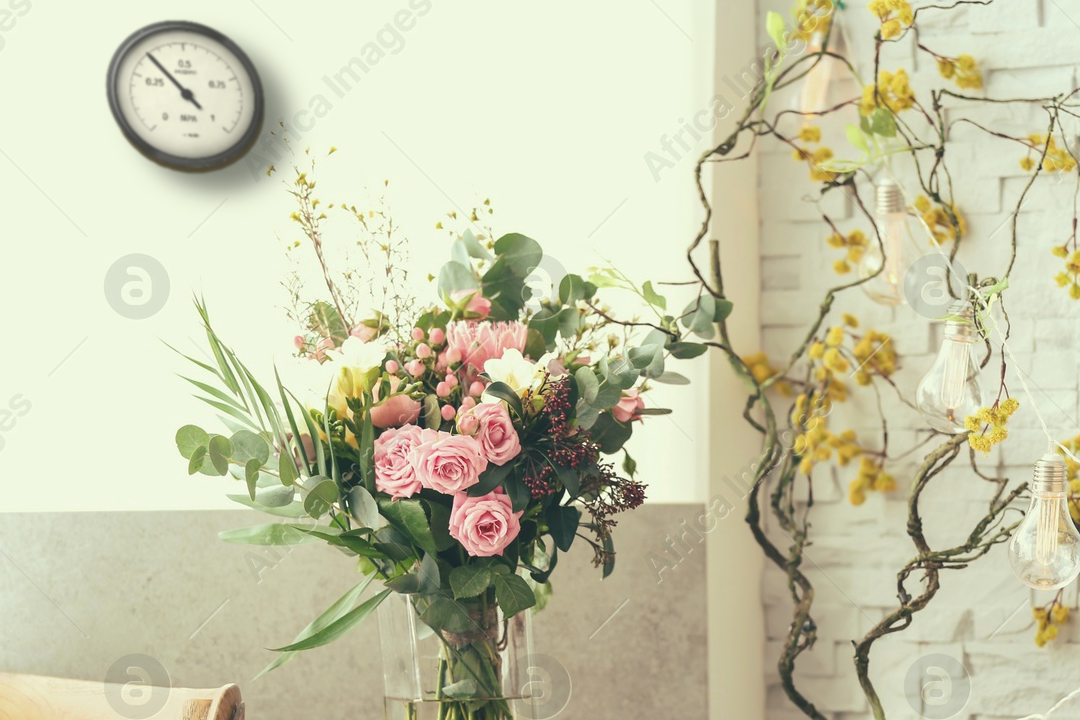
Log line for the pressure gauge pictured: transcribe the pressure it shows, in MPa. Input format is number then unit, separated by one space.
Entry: 0.35 MPa
